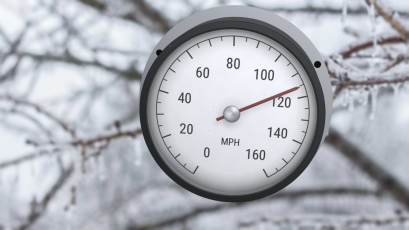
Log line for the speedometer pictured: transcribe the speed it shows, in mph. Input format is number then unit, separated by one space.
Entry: 115 mph
